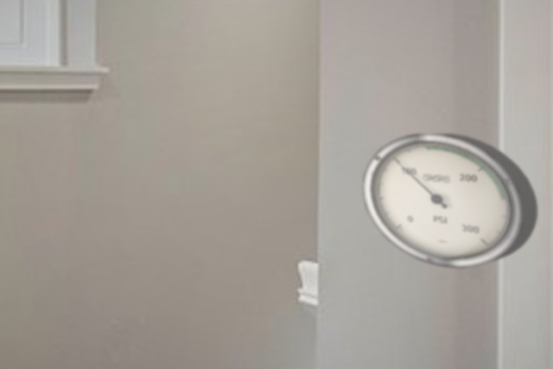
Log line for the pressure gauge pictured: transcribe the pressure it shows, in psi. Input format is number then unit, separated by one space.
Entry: 100 psi
